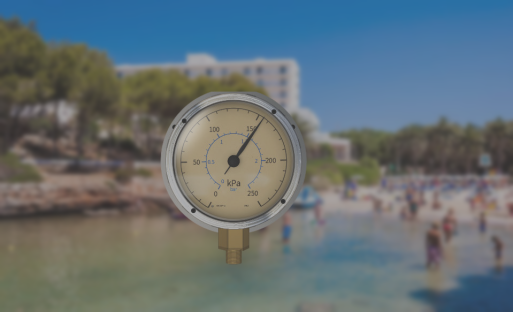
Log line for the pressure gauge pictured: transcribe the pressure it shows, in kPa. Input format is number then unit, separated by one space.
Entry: 155 kPa
